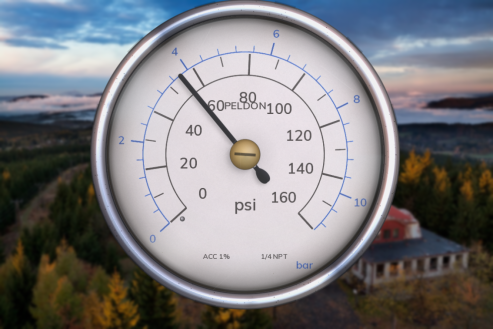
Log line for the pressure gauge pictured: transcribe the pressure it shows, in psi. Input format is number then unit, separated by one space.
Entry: 55 psi
